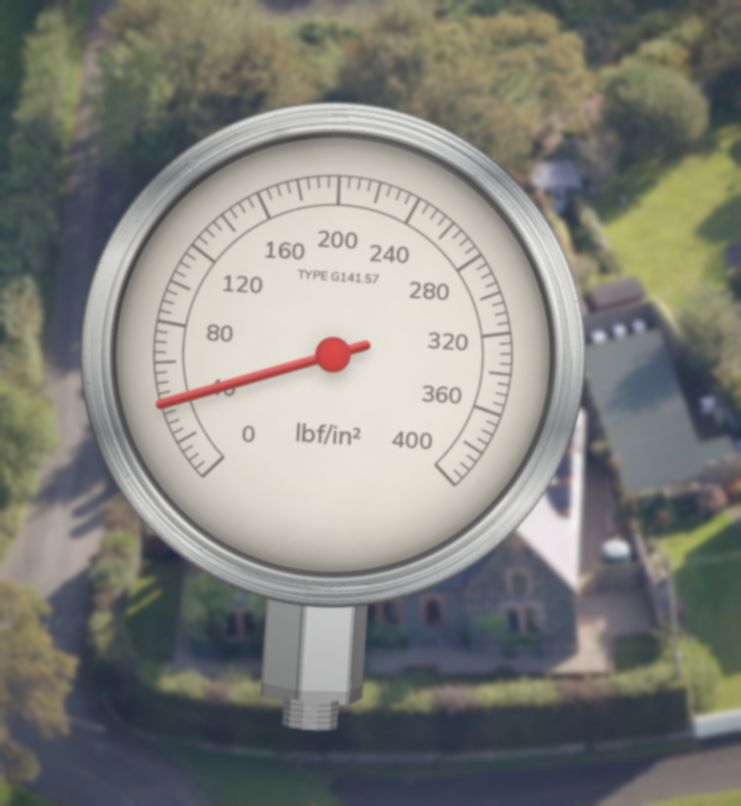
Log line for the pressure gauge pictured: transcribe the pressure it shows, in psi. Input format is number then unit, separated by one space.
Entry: 40 psi
